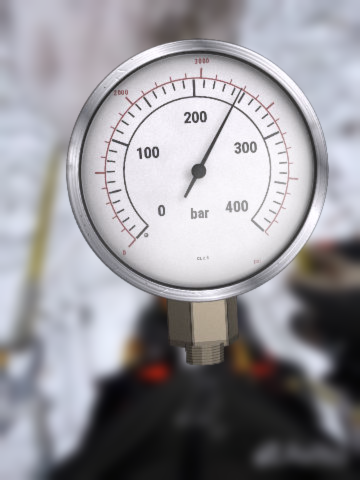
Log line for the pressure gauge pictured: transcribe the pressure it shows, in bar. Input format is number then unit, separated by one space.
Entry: 245 bar
